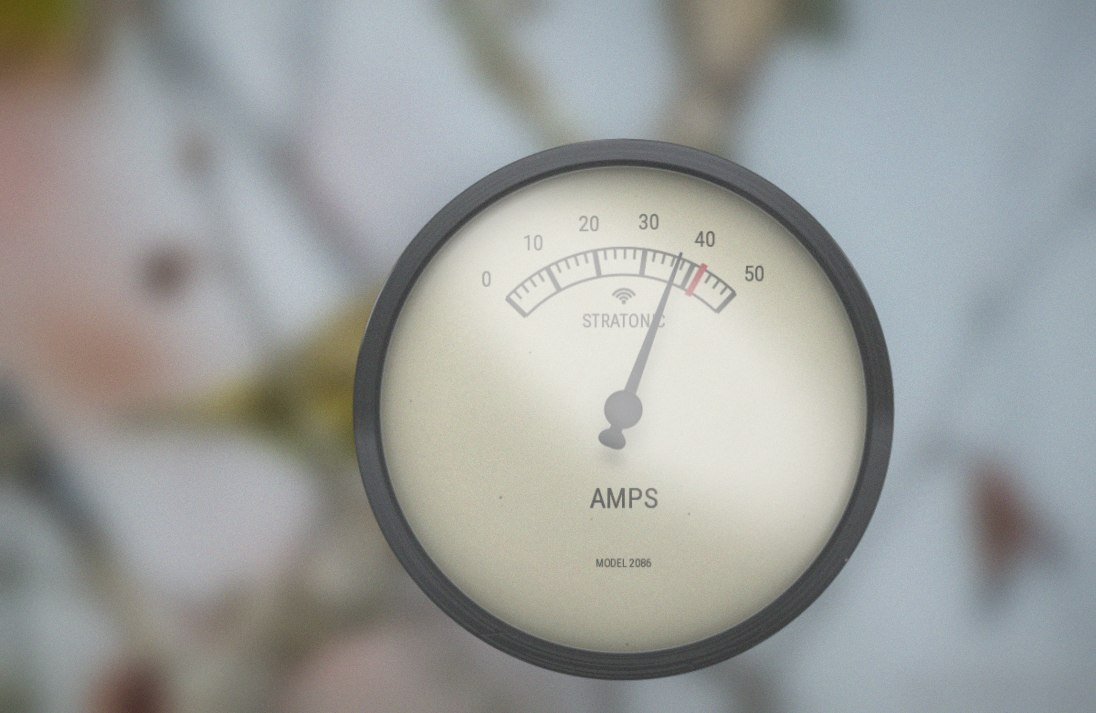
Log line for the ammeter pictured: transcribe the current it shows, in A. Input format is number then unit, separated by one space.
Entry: 37 A
